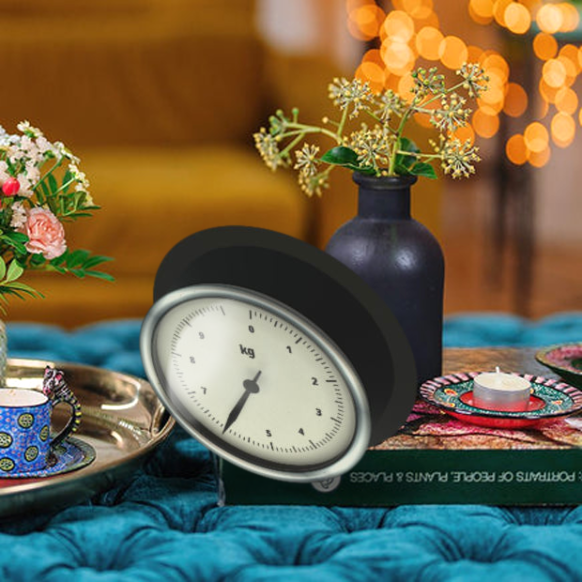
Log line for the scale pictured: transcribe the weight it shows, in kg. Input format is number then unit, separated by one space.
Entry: 6 kg
